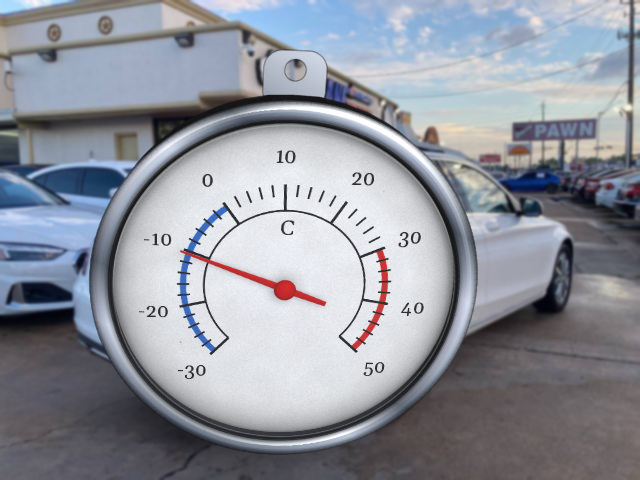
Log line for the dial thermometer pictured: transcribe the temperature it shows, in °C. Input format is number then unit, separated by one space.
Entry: -10 °C
